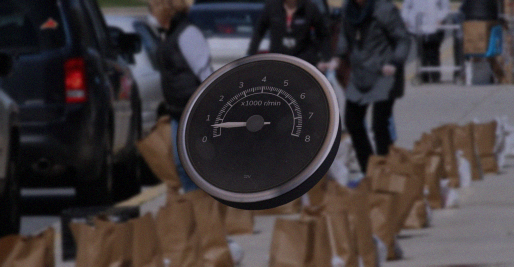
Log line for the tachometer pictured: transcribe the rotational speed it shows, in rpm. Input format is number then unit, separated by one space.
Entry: 500 rpm
